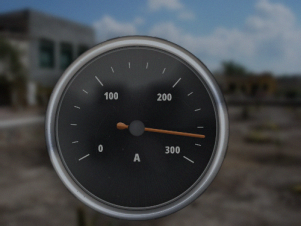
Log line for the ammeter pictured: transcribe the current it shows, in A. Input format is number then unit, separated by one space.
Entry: 270 A
